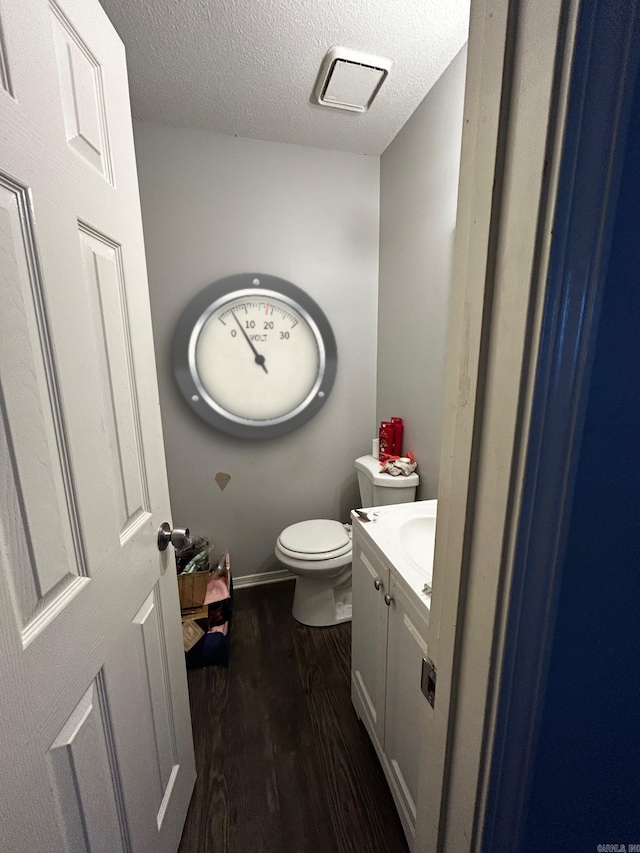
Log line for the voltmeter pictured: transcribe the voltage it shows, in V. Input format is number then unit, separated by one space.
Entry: 5 V
